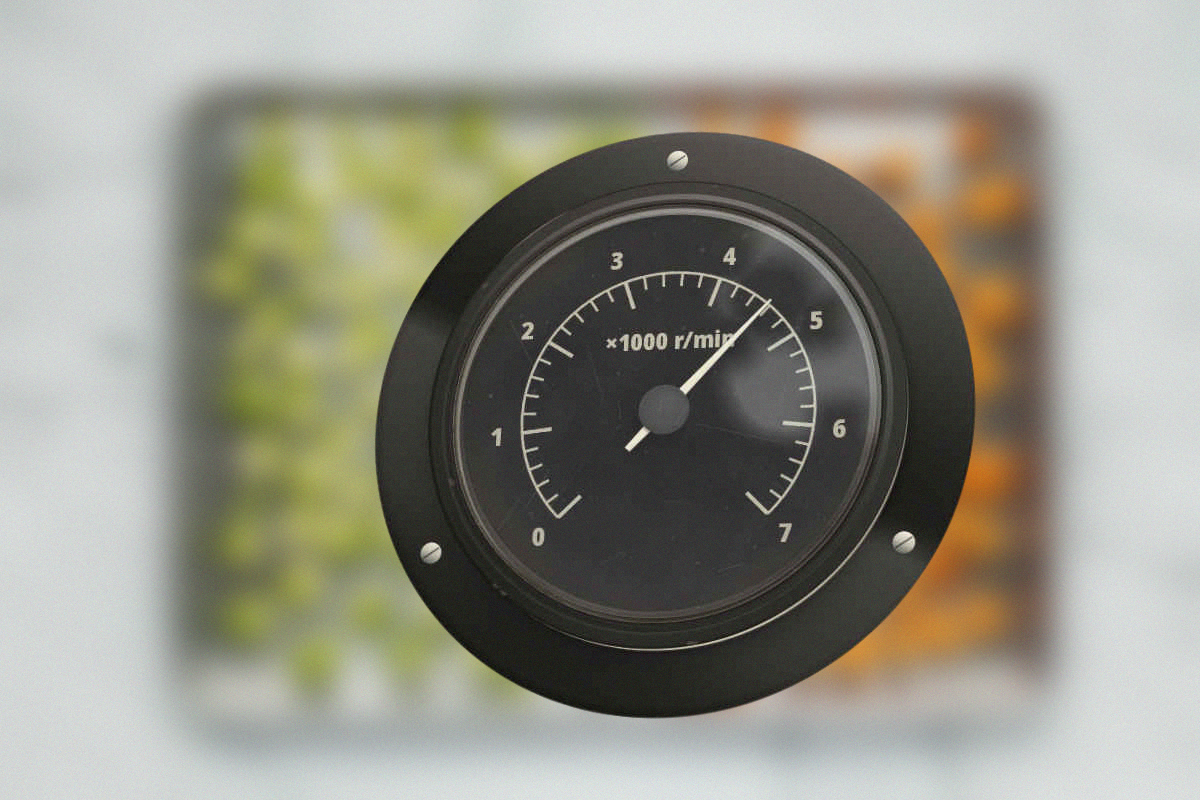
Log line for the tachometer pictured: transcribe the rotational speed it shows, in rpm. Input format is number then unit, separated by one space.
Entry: 4600 rpm
